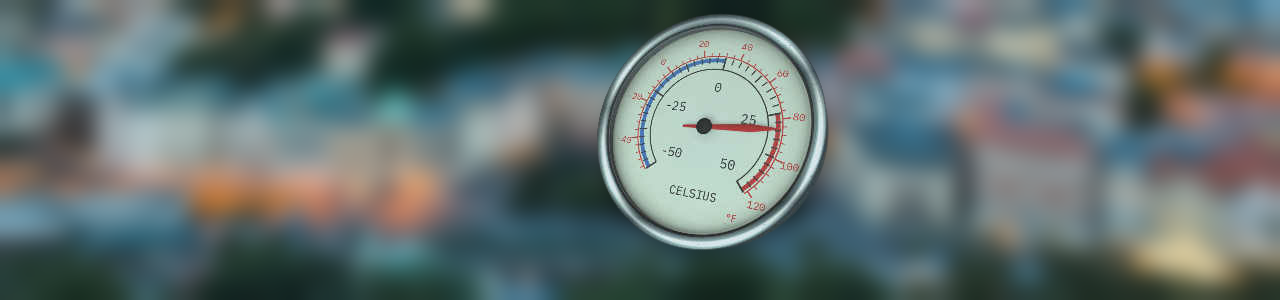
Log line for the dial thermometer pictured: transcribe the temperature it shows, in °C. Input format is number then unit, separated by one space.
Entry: 30 °C
